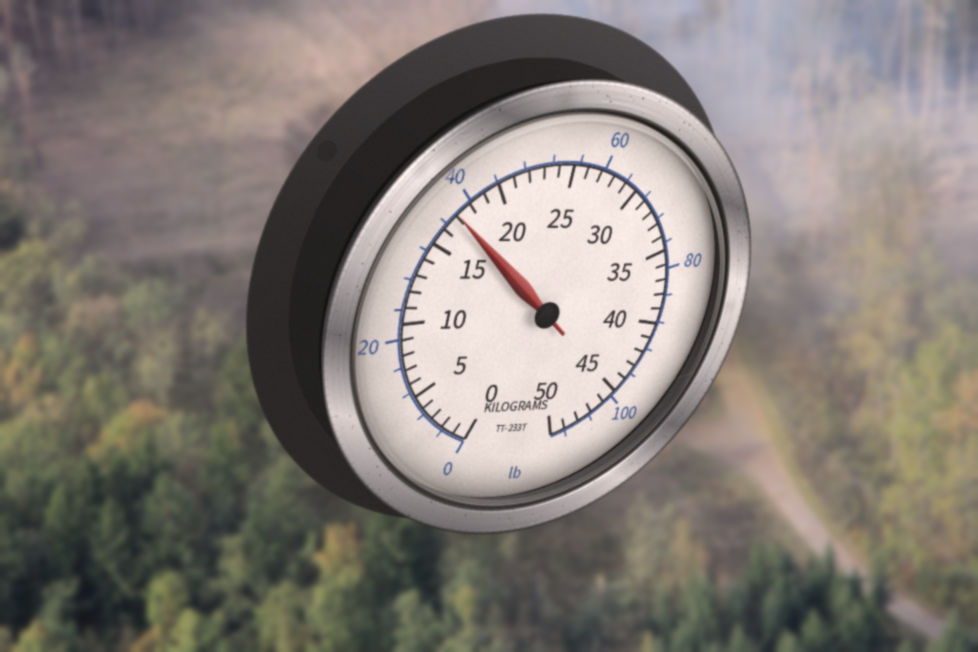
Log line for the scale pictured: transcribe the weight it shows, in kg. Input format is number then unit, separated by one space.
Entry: 17 kg
